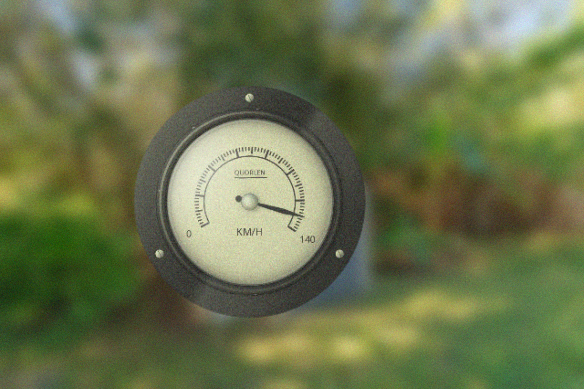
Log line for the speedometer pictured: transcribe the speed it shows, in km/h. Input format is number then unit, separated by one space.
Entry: 130 km/h
